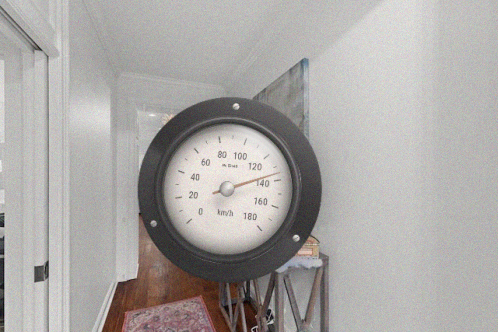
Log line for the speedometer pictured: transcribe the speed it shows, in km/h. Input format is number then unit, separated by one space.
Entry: 135 km/h
